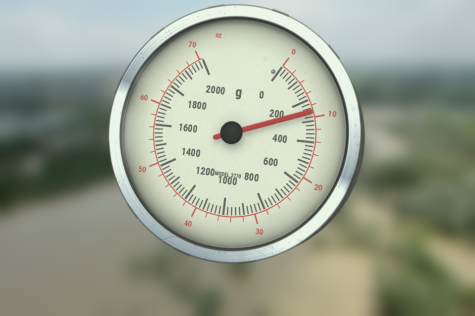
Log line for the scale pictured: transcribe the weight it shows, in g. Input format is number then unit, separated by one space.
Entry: 260 g
